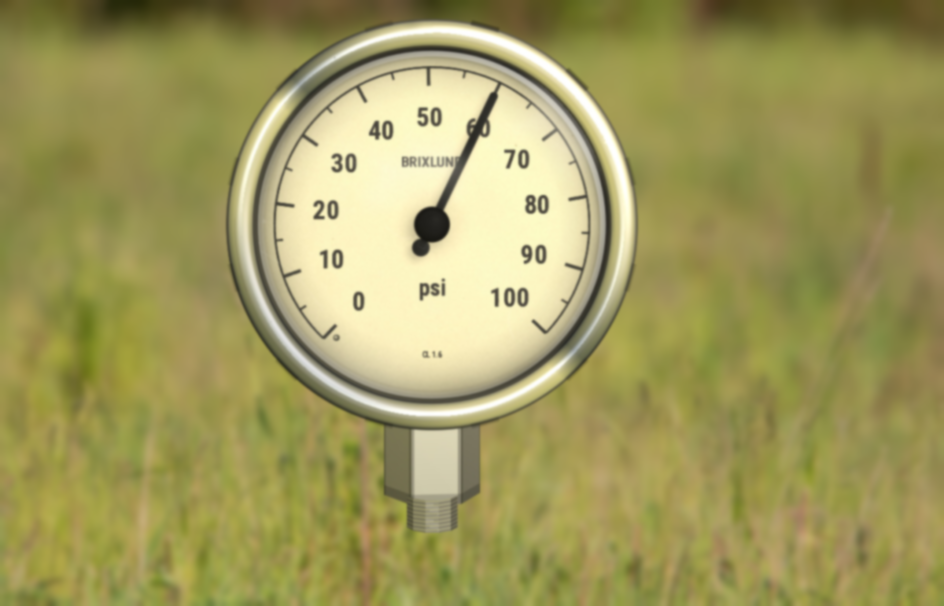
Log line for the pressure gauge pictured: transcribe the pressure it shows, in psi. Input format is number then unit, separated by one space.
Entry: 60 psi
